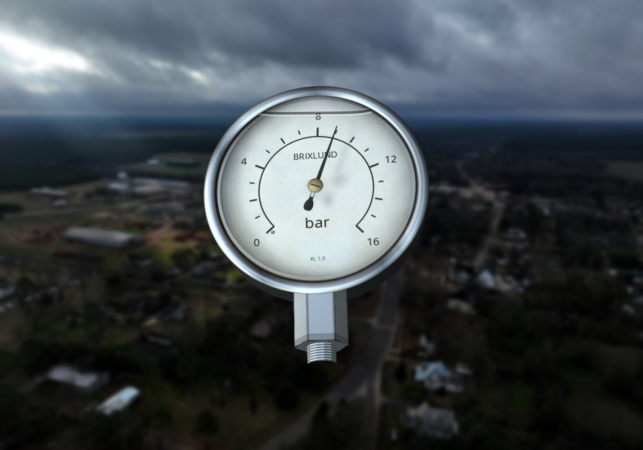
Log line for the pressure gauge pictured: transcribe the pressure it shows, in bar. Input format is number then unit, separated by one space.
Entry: 9 bar
